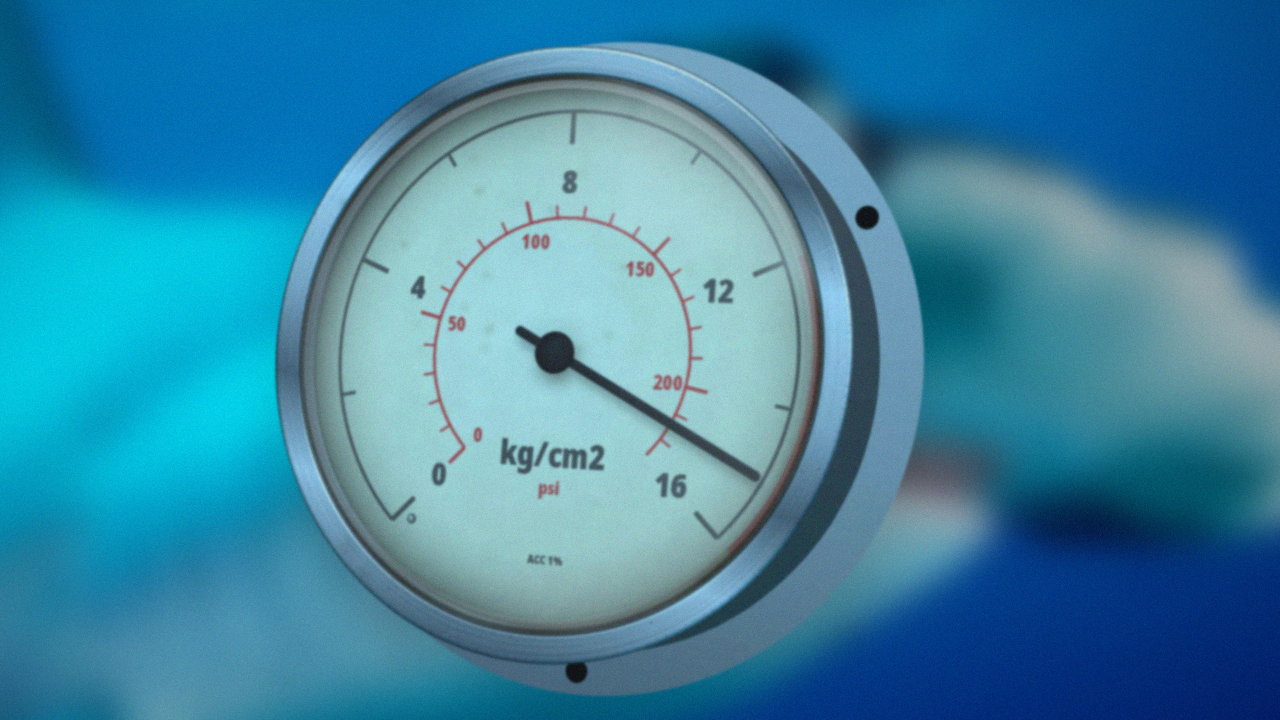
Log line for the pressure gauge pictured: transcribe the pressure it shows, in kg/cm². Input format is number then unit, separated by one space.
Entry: 15 kg/cm²
